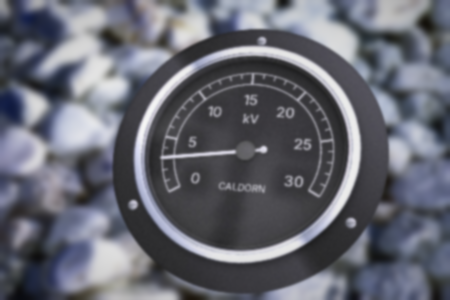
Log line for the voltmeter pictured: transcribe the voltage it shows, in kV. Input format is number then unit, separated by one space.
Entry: 3 kV
